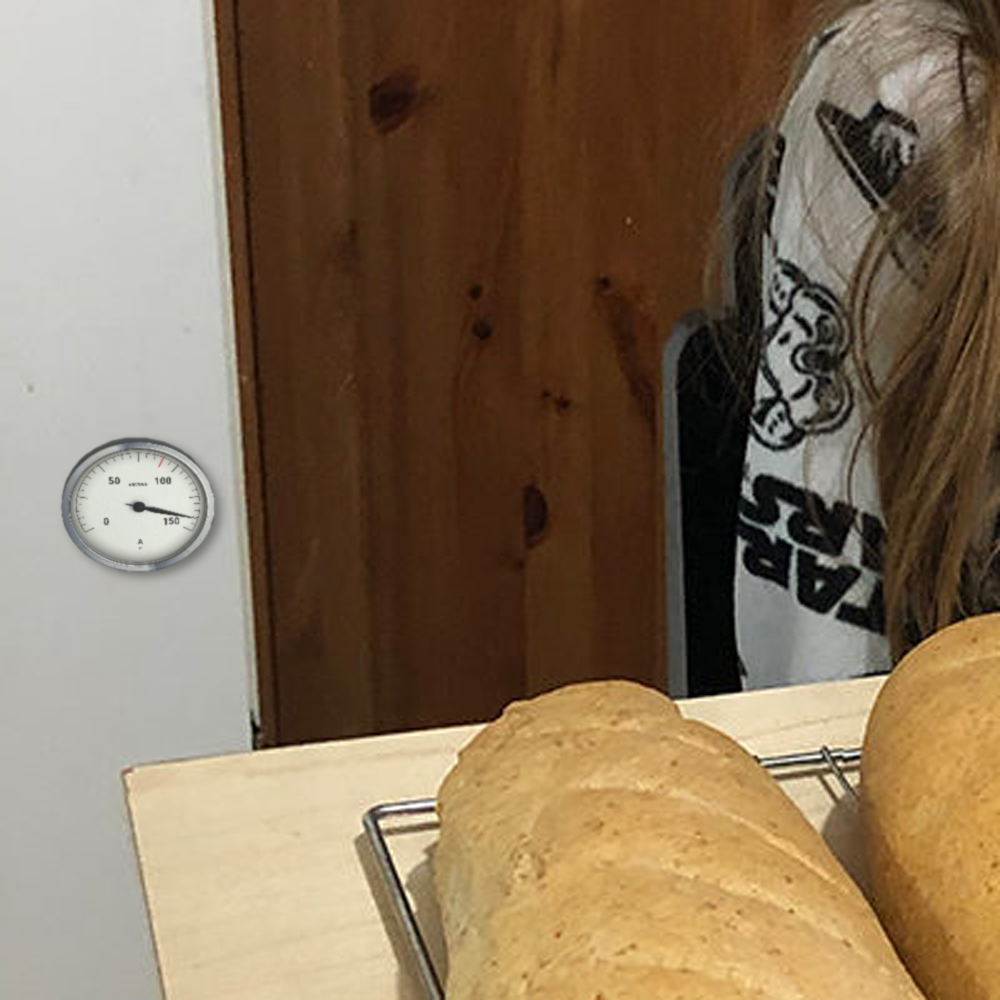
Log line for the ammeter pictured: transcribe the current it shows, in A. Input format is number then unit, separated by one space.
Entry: 140 A
